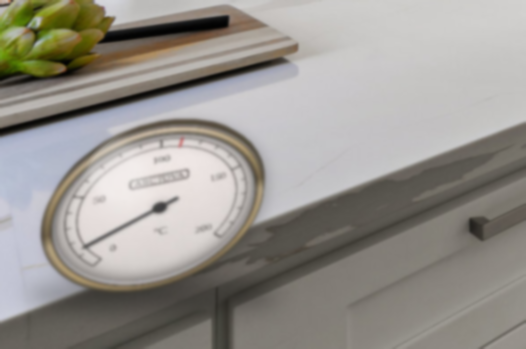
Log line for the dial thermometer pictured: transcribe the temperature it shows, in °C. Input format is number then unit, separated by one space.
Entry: 15 °C
